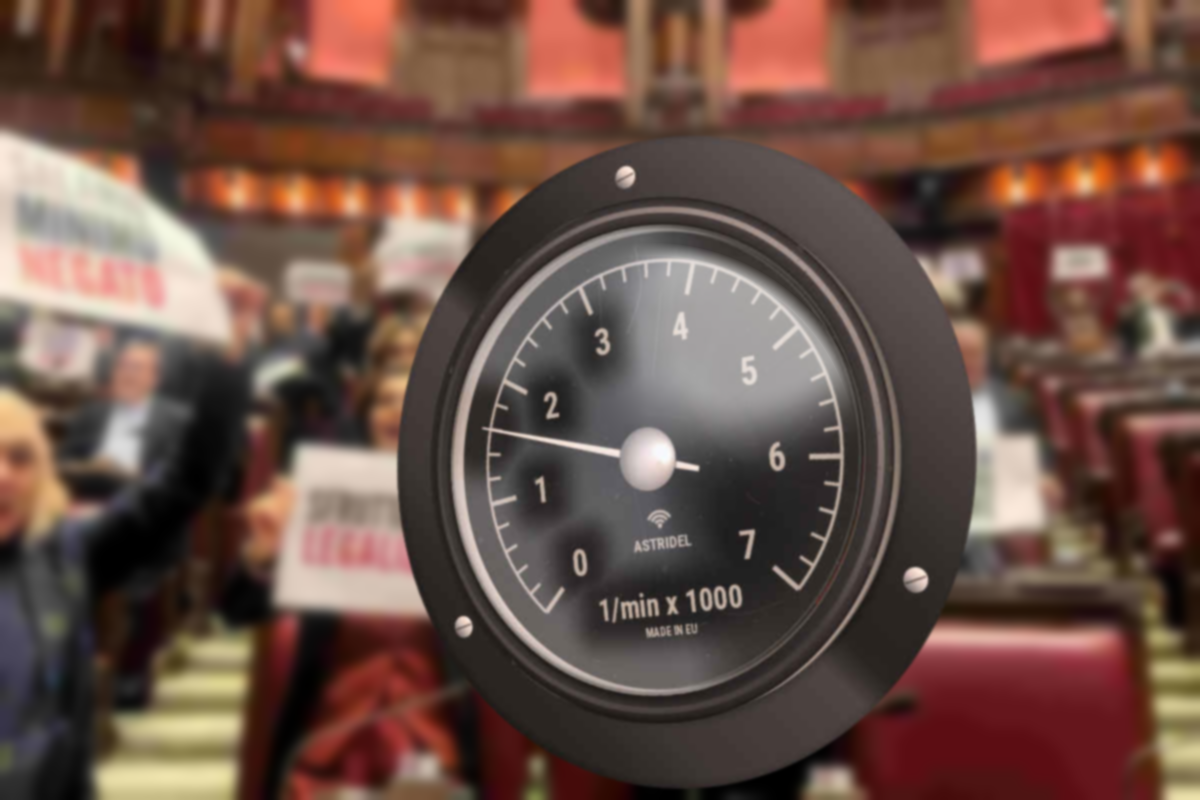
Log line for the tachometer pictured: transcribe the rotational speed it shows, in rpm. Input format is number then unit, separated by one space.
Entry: 1600 rpm
